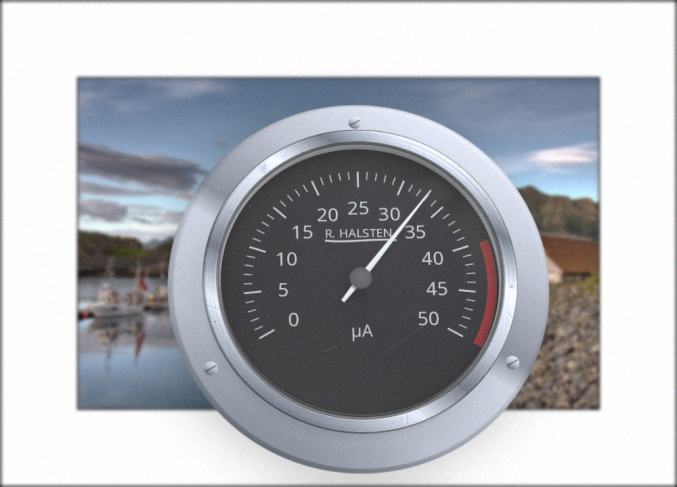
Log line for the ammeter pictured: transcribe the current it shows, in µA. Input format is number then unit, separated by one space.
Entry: 33 µA
